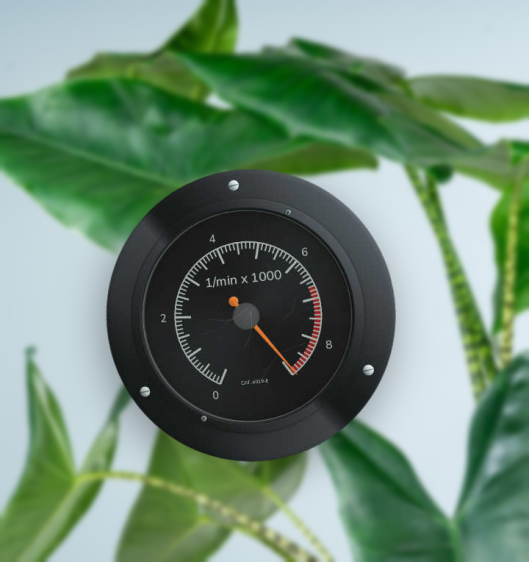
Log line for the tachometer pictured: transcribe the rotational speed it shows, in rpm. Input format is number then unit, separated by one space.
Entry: 8900 rpm
